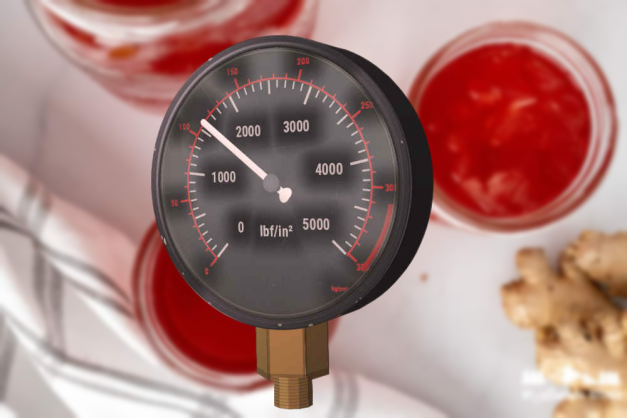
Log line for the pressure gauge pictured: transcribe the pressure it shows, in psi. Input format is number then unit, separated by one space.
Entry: 1600 psi
